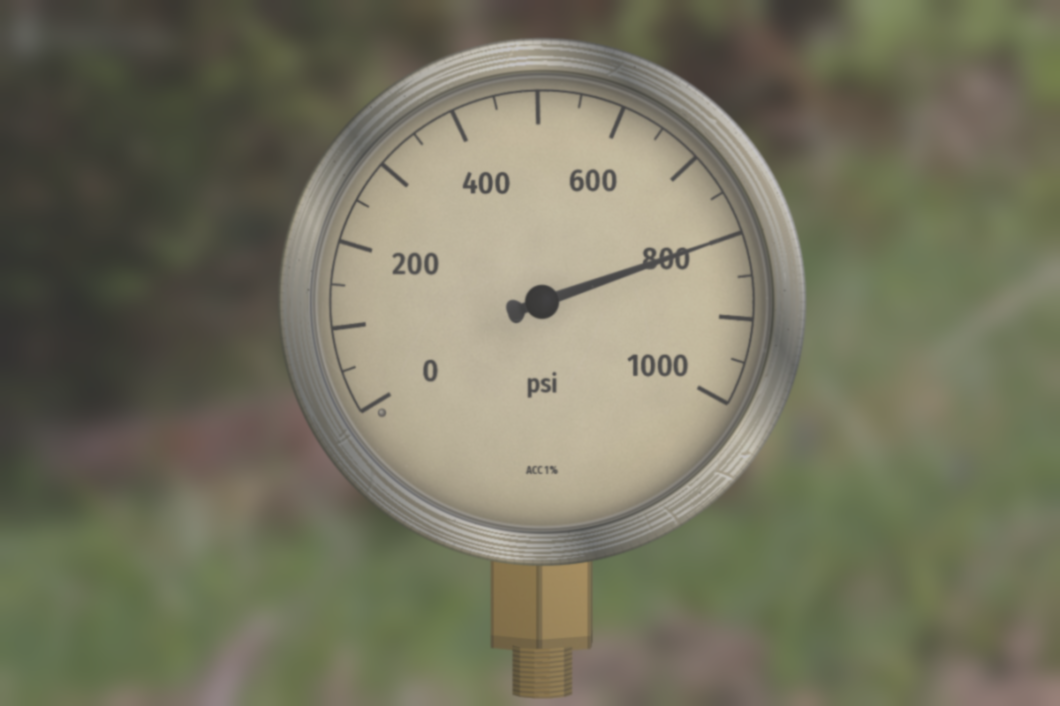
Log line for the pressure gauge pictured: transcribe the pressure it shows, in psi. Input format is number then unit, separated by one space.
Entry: 800 psi
